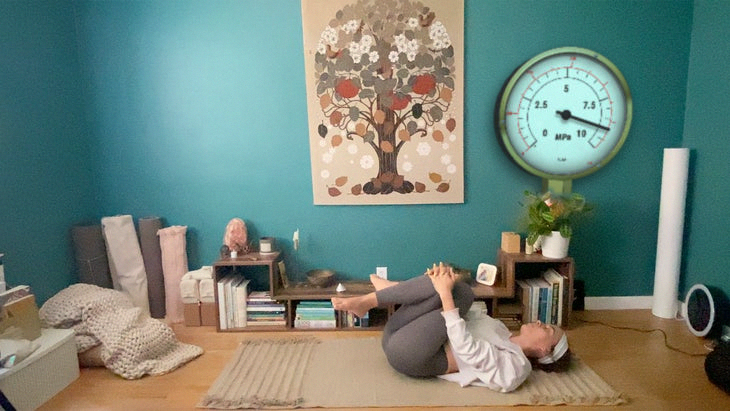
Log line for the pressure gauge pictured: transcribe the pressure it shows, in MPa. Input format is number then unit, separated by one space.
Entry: 9 MPa
